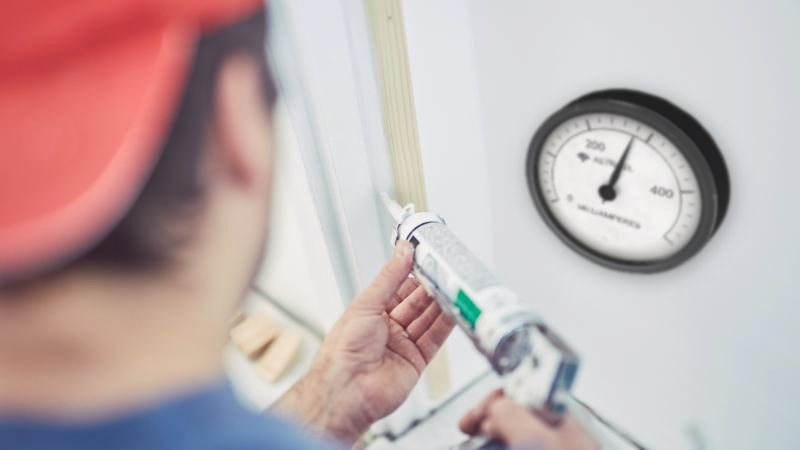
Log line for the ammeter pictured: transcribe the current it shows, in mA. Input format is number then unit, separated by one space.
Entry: 280 mA
